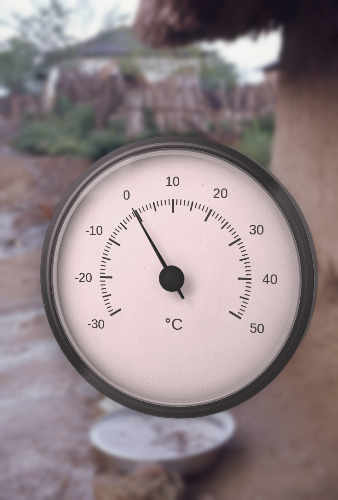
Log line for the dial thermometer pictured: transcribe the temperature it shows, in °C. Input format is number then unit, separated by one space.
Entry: 0 °C
